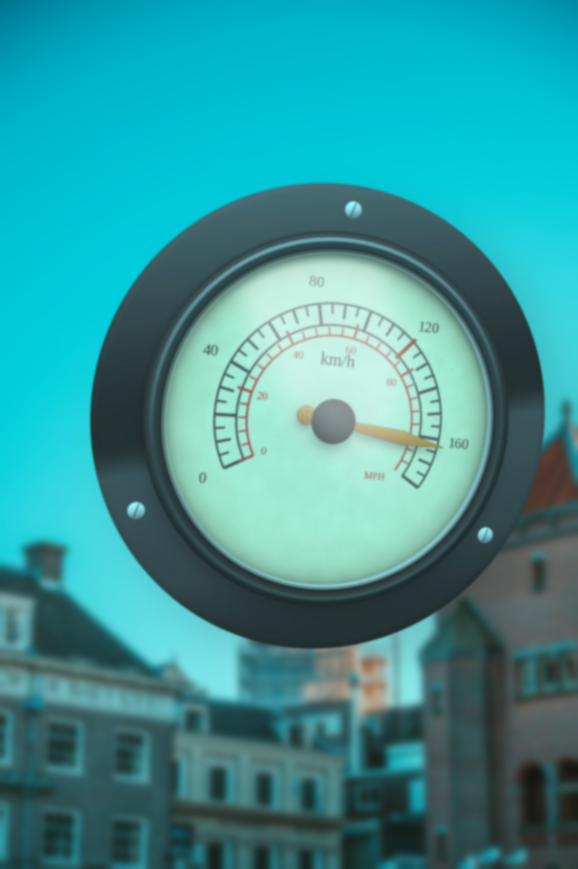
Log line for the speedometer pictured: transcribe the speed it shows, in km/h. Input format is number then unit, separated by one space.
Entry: 162.5 km/h
